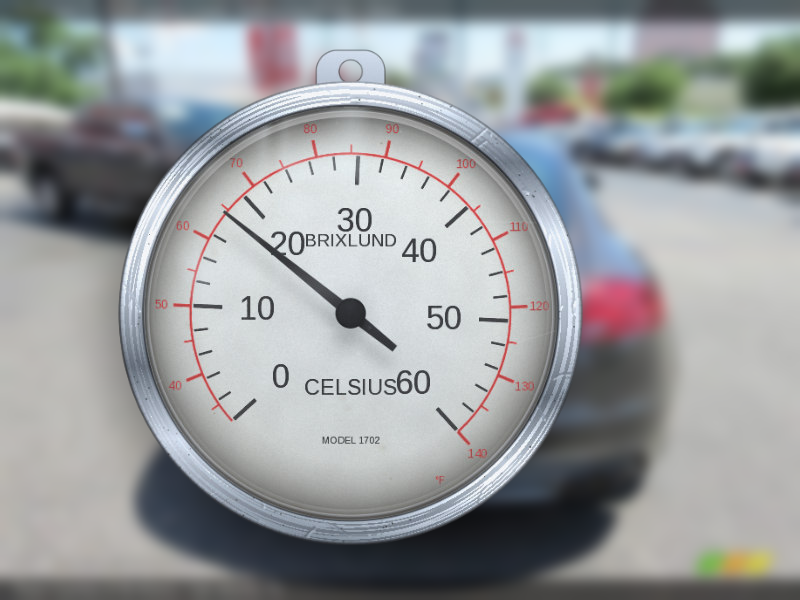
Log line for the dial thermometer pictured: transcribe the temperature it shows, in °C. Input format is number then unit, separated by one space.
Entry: 18 °C
